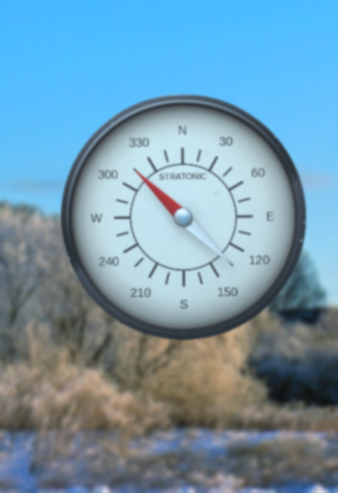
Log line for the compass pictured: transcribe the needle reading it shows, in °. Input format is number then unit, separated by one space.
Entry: 315 °
